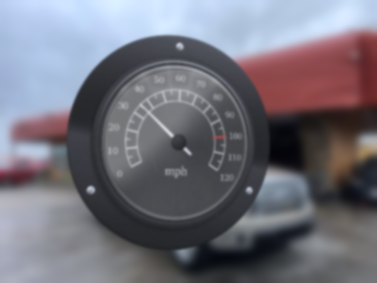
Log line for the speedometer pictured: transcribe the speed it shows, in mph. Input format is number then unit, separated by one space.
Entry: 35 mph
